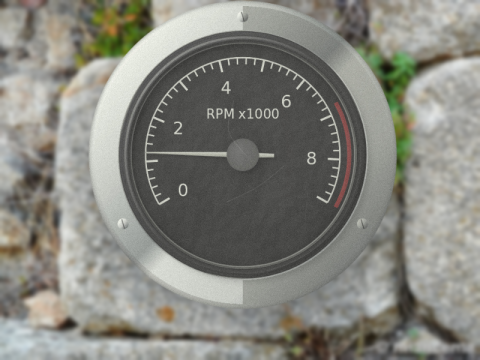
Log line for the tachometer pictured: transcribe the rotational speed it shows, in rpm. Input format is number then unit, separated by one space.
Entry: 1200 rpm
